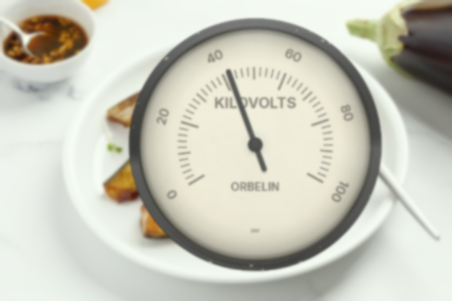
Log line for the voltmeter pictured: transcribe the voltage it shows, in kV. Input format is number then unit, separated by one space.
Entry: 42 kV
